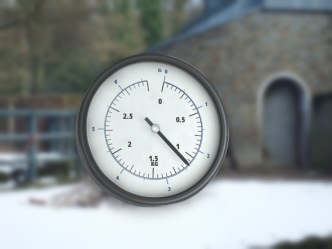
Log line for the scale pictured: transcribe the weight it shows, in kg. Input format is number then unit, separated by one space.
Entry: 1.1 kg
